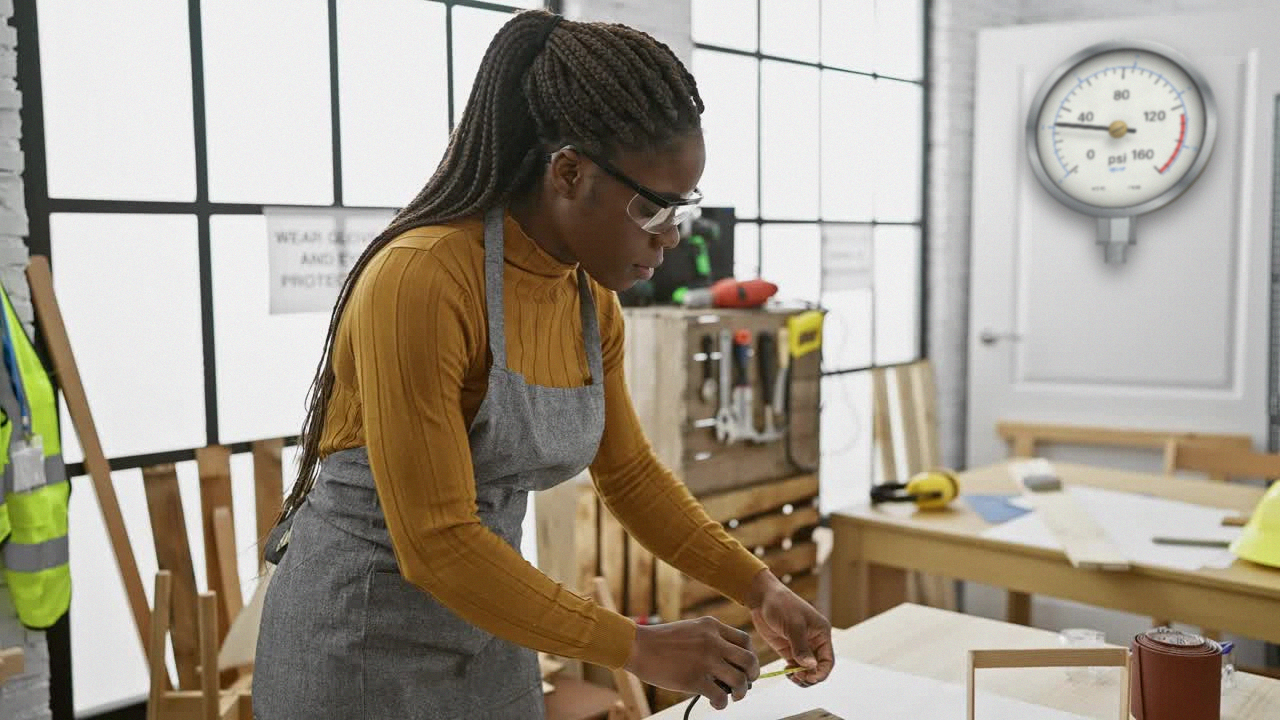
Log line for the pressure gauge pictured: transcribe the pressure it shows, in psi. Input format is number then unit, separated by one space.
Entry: 30 psi
